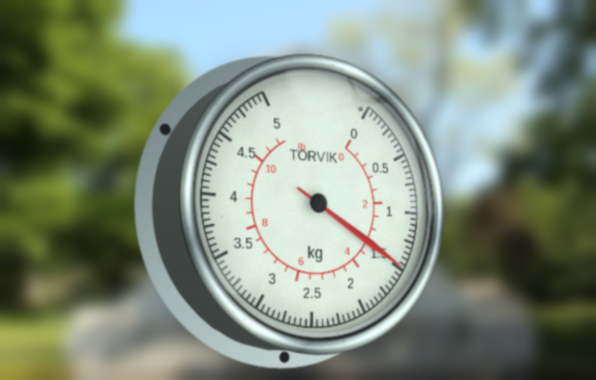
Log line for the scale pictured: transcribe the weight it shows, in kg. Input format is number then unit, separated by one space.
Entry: 1.5 kg
